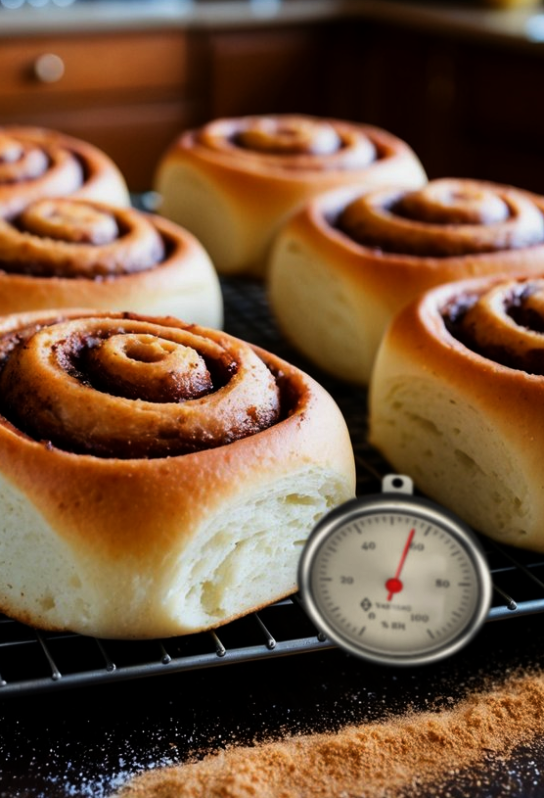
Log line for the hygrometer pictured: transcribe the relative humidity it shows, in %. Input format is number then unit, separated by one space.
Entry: 56 %
